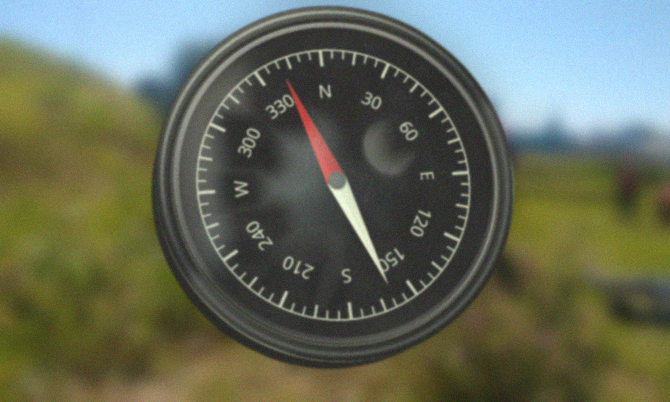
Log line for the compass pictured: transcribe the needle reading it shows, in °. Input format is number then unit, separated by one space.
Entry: 340 °
